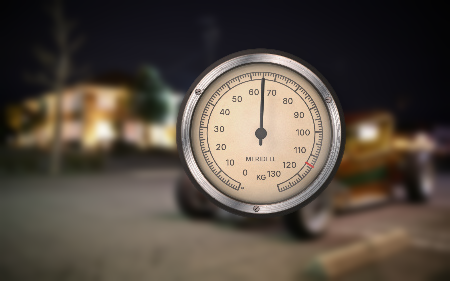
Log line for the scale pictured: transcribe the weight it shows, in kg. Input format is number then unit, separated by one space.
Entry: 65 kg
